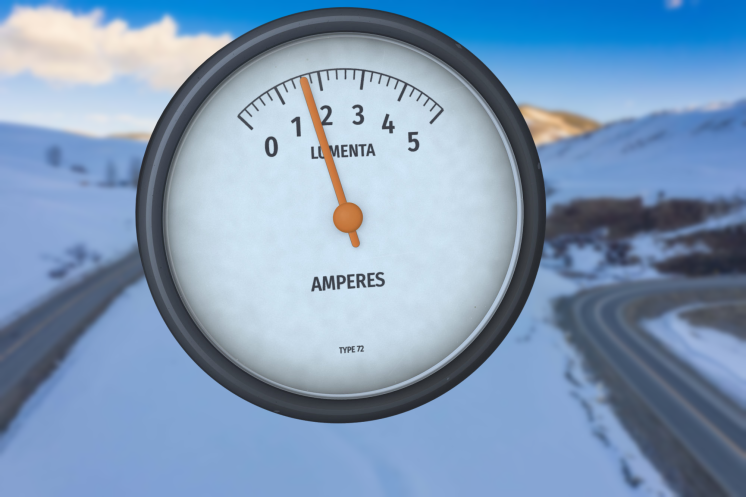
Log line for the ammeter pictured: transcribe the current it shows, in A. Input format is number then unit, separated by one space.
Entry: 1.6 A
